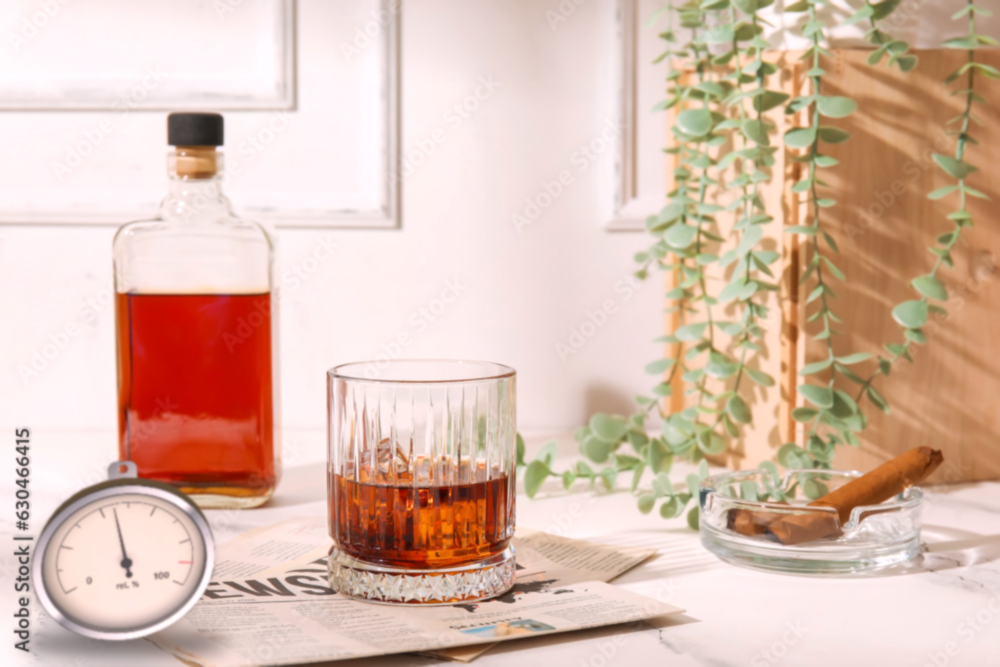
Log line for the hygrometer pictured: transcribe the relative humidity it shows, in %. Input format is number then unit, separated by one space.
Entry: 45 %
